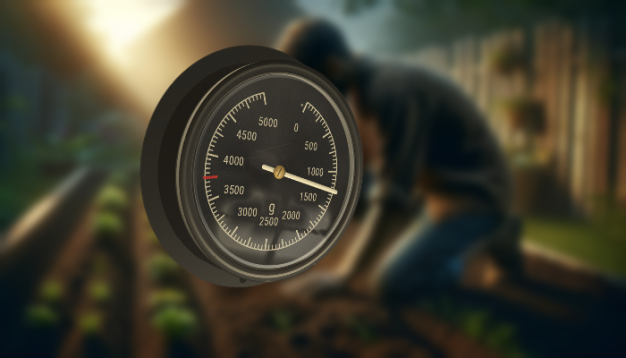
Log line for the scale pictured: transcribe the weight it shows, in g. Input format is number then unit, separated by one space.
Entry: 1250 g
